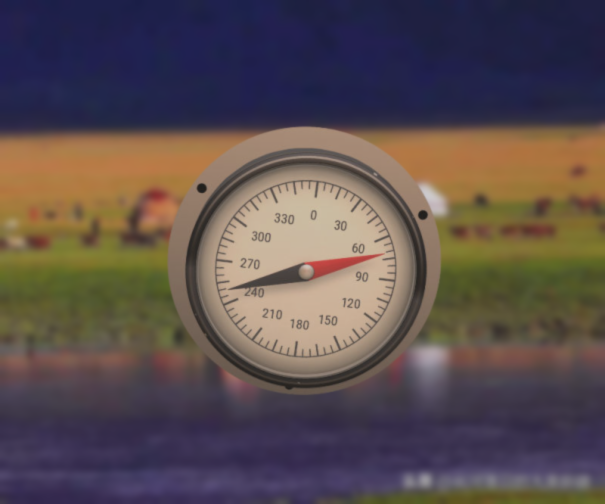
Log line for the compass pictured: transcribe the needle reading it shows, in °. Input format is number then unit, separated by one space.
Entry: 70 °
